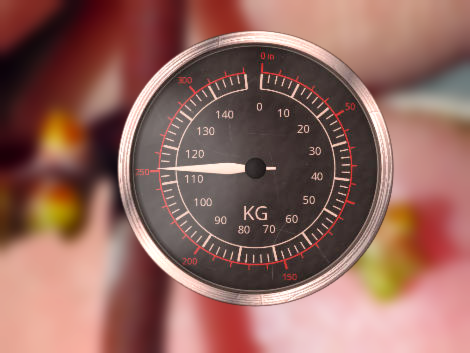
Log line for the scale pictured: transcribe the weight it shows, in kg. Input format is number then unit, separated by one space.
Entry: 114 kg
